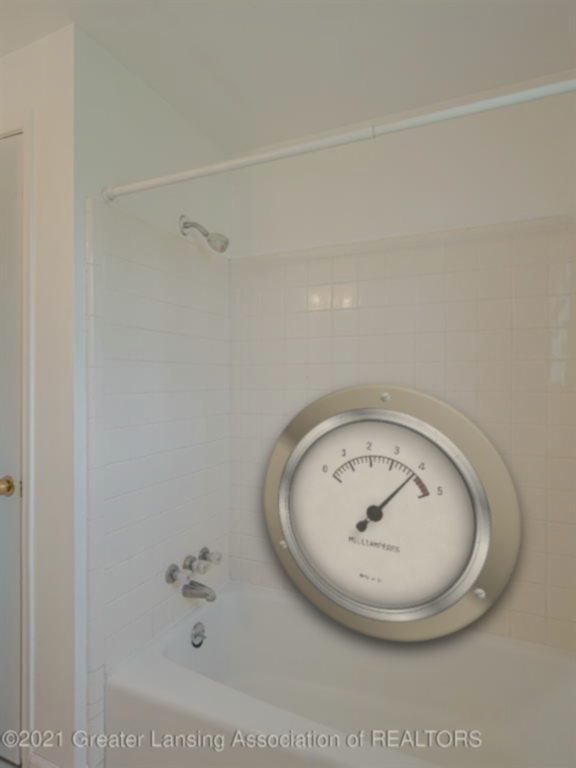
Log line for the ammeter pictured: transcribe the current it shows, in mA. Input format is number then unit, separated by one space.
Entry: 4 mA
